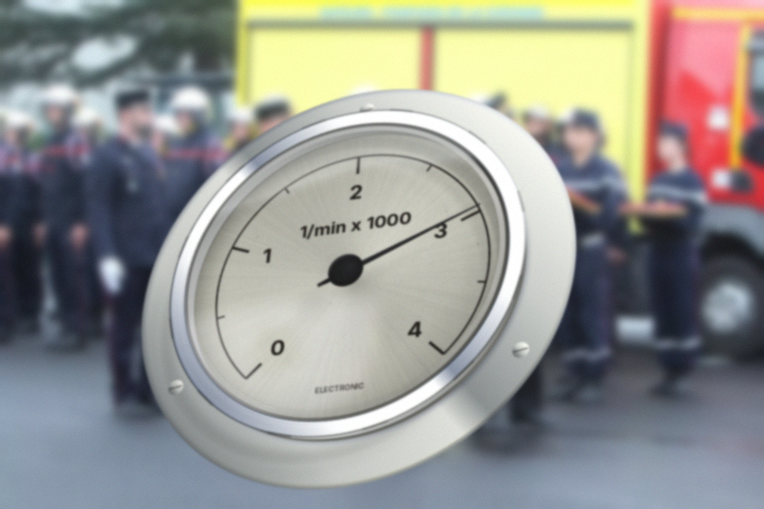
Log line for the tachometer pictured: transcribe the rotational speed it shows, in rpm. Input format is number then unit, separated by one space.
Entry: 3000 rpm
